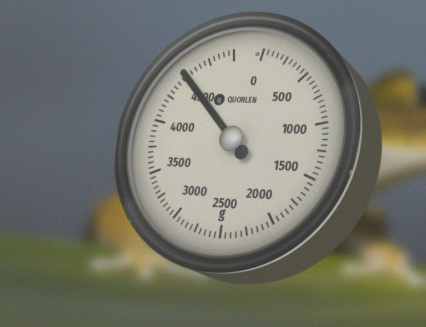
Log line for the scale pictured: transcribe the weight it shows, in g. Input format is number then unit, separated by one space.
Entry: 4500 g
